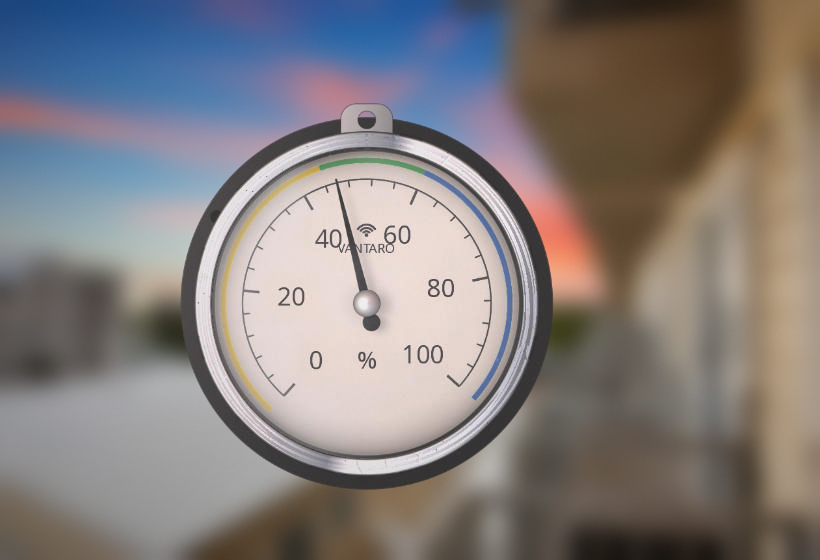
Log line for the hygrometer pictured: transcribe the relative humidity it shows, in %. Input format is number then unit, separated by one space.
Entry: 46 %
